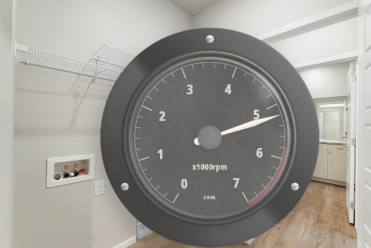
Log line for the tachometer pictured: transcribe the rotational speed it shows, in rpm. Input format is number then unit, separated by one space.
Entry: 5200 rpm
